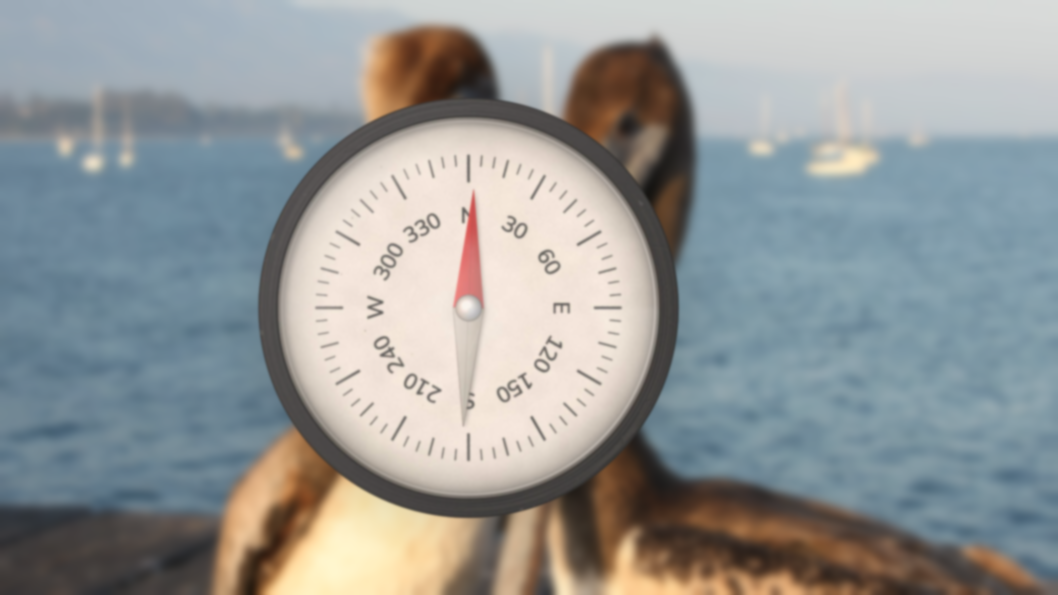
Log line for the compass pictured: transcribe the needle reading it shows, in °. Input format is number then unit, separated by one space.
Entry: 2.5 °
